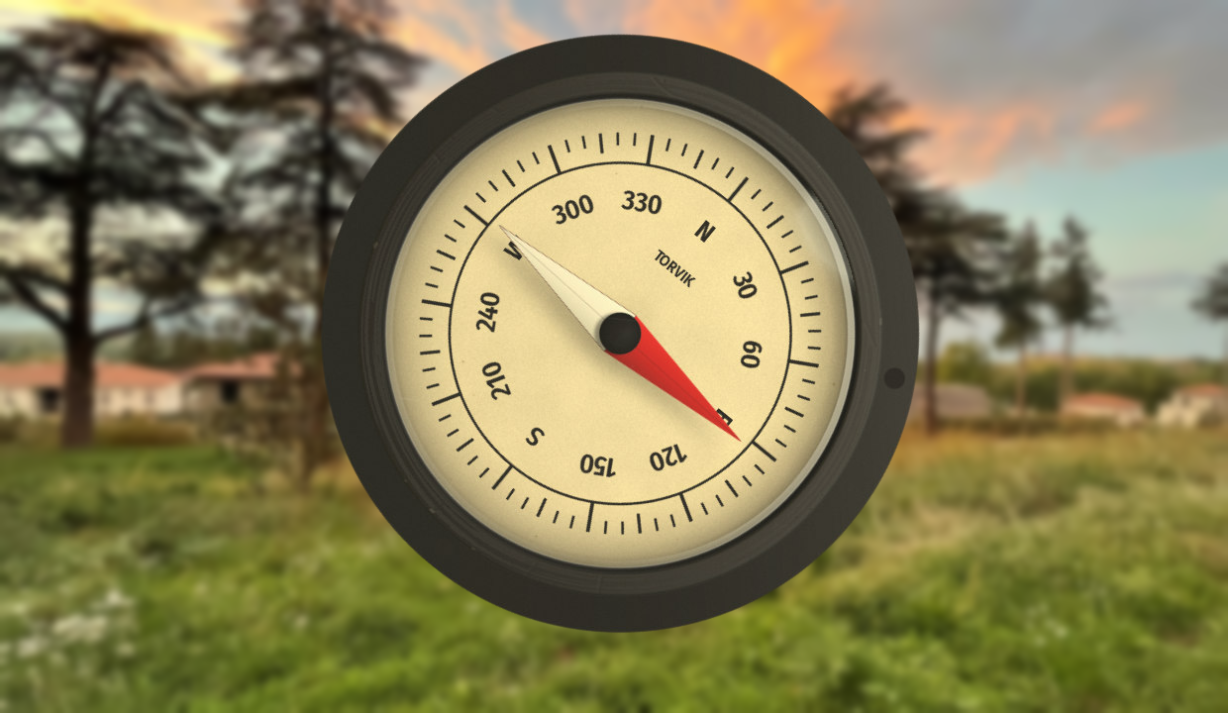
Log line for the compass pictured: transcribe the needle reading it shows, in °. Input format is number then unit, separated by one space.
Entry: 92.5 °
